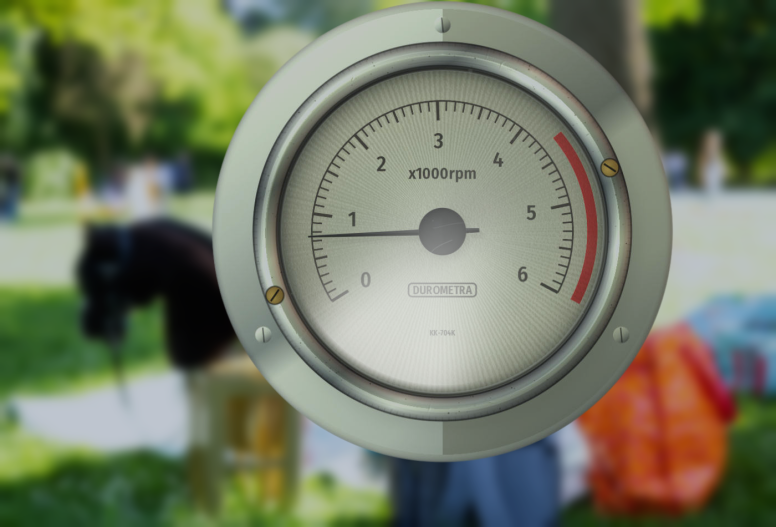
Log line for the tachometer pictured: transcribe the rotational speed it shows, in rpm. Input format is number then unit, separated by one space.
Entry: 750 rpm
